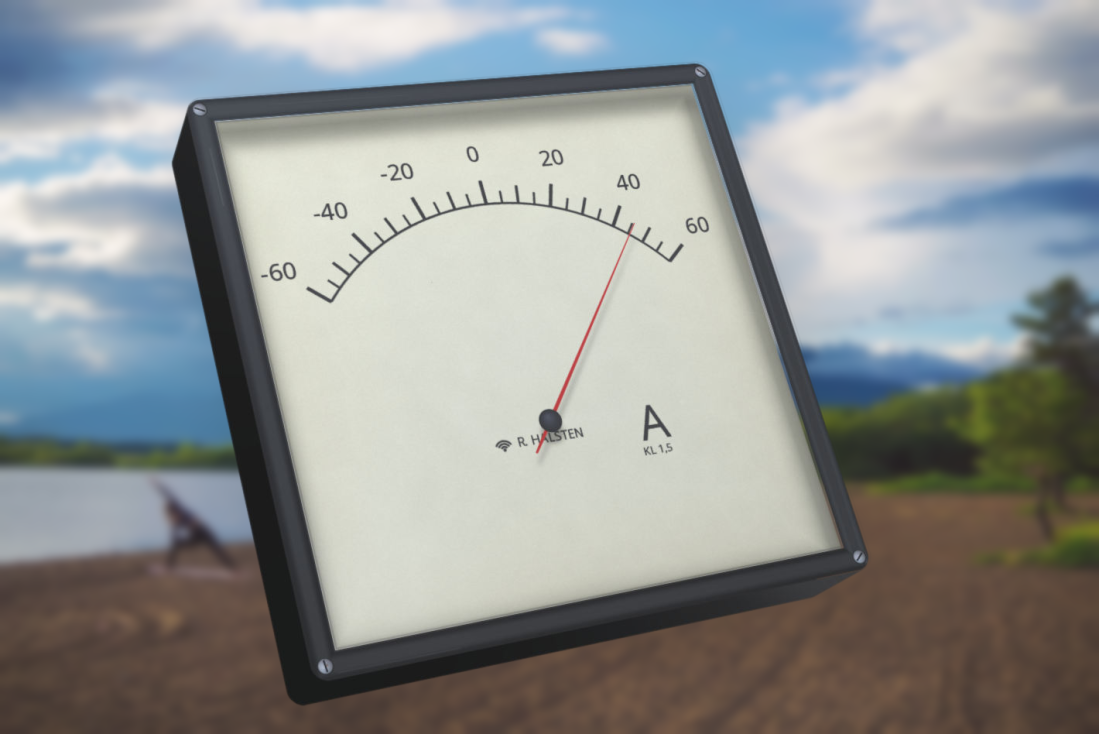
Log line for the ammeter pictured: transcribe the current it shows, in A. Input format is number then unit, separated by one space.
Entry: 45 A
